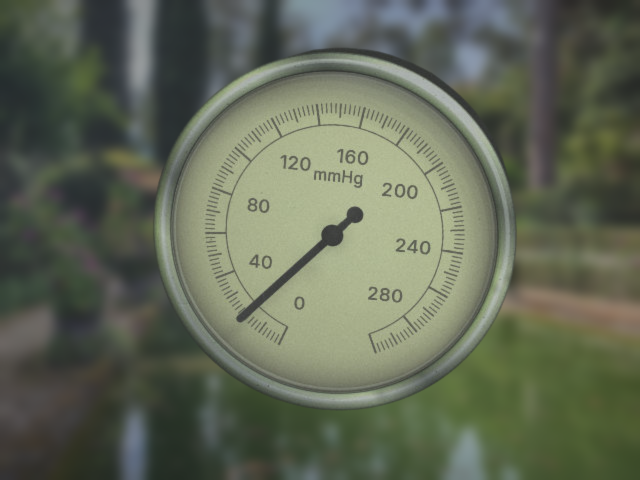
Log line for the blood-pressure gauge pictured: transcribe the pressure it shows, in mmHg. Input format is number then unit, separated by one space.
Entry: 20 mmHg
